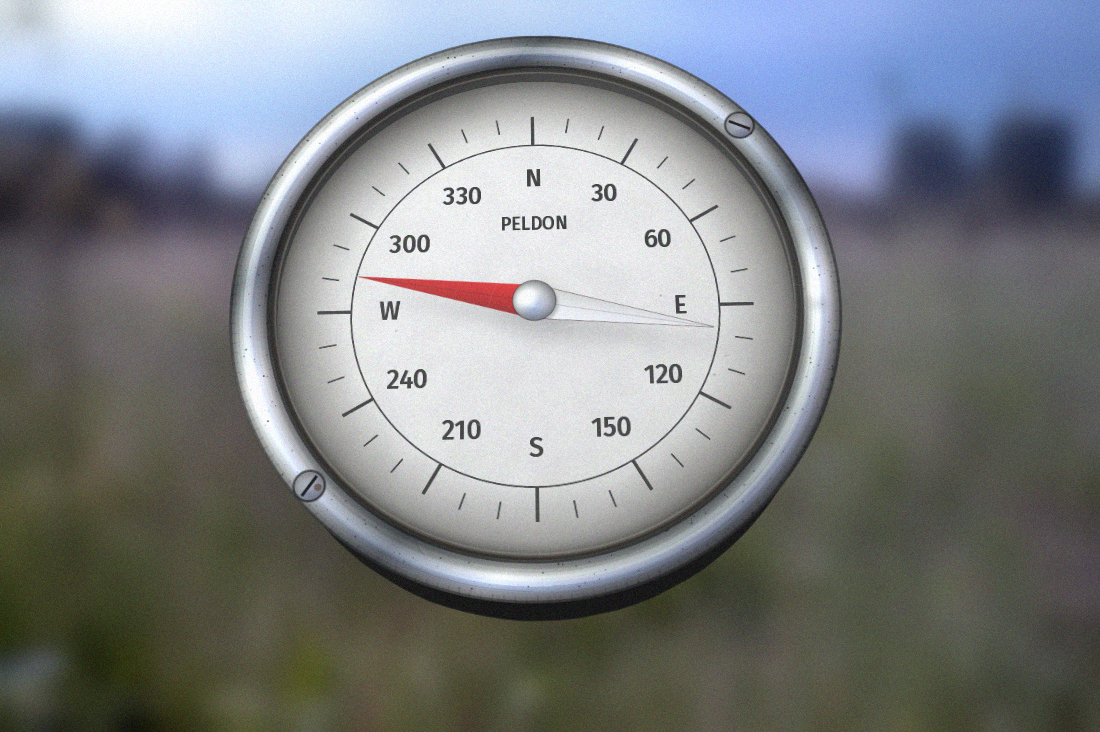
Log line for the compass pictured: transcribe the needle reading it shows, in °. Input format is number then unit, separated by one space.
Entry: 280 °
